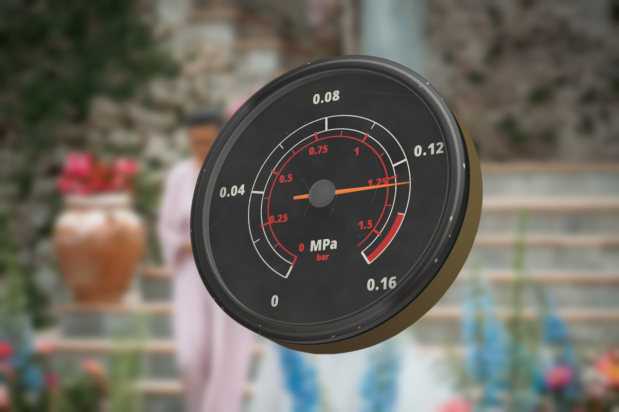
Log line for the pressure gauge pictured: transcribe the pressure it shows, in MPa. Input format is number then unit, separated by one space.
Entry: 0.13 MPa
